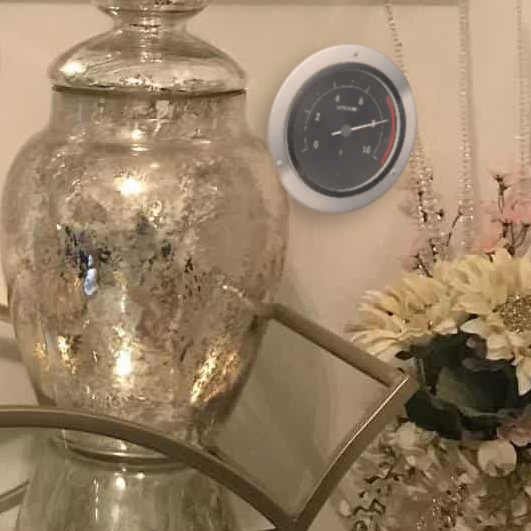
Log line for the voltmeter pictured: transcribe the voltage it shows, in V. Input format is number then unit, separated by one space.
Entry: 8 V
